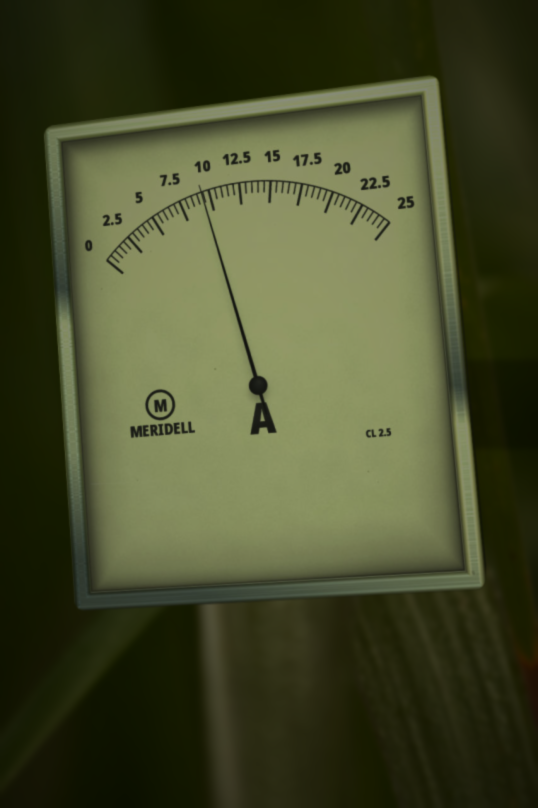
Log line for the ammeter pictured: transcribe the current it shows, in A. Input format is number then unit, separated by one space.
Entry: 9.5 A
